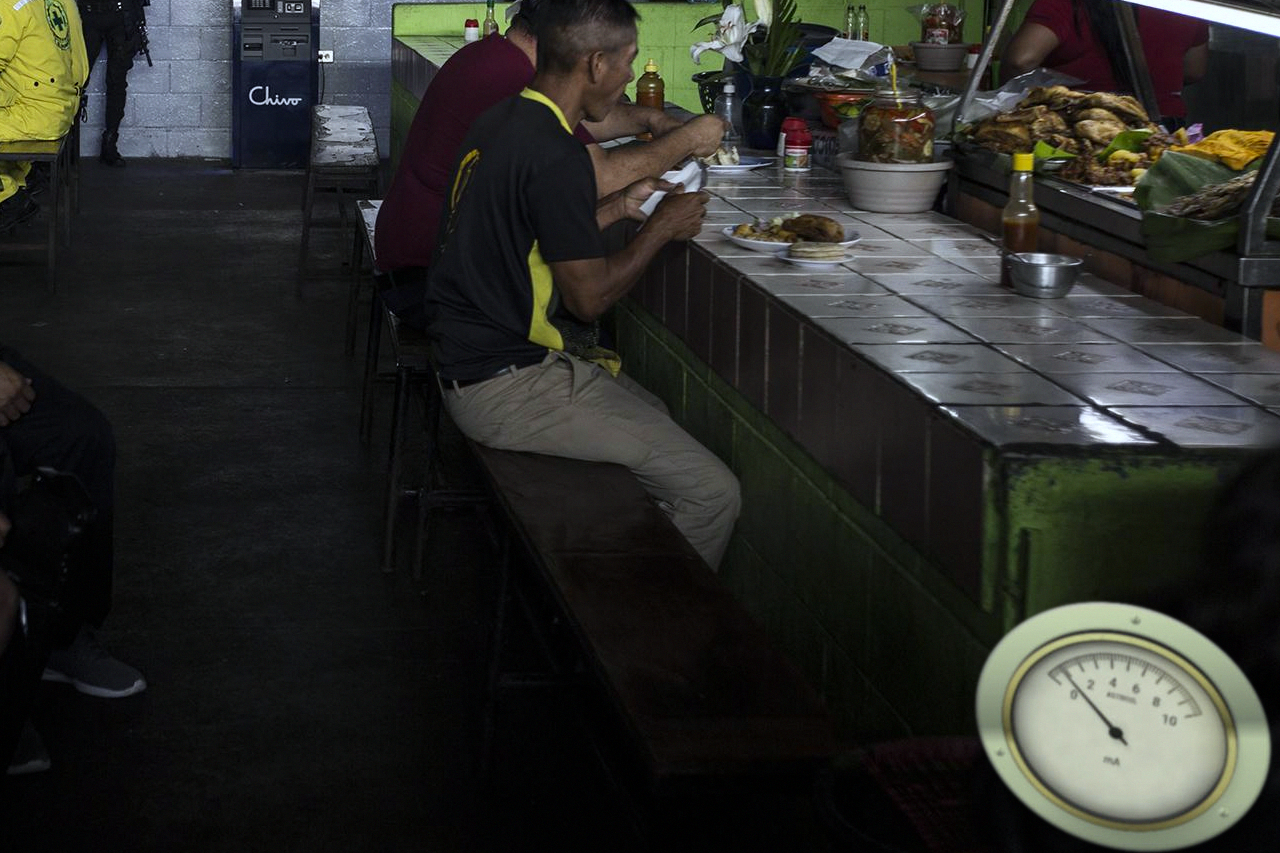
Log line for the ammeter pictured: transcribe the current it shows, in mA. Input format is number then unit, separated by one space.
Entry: 1 mA
